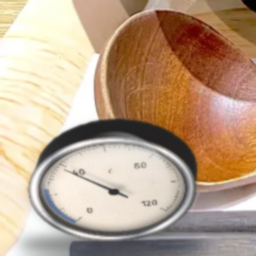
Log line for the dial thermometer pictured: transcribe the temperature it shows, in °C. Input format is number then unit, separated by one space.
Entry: 40 °C
